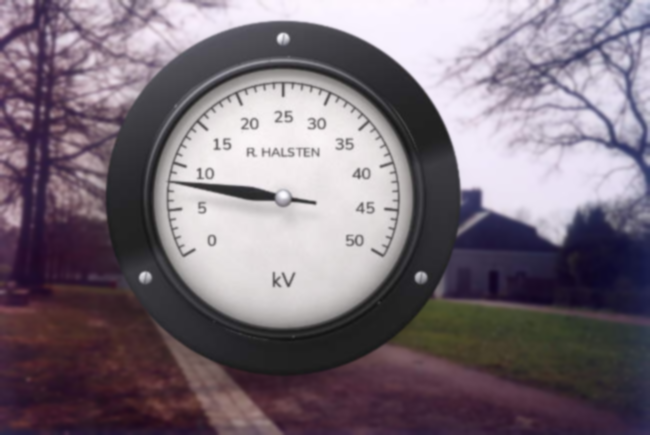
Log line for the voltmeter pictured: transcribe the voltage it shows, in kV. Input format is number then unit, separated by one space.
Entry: 8 kV
